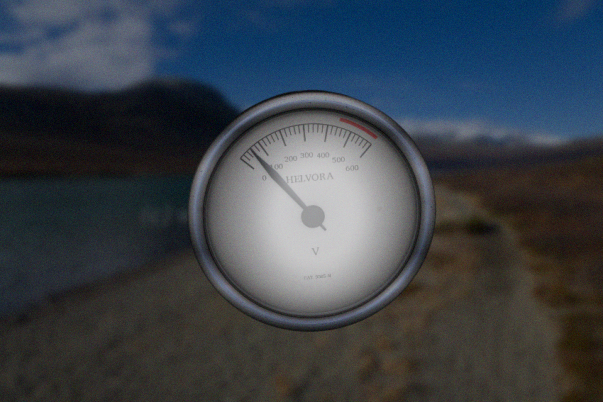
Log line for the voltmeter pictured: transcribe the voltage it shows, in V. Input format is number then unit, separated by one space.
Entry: 60 V
